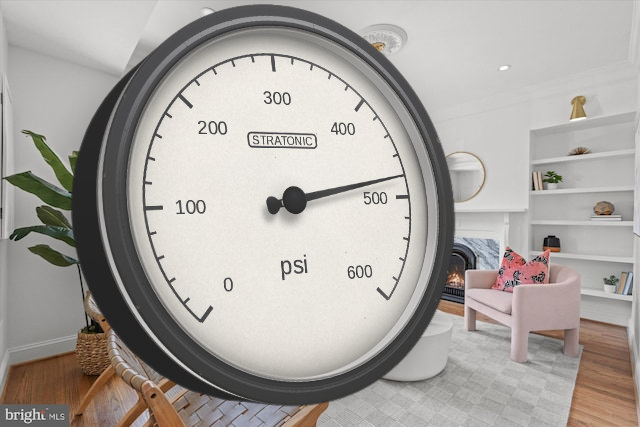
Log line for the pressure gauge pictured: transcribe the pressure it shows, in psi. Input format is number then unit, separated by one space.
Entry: 480 psi
